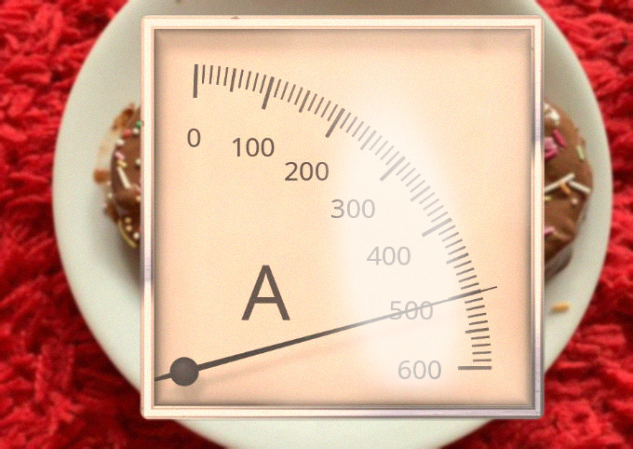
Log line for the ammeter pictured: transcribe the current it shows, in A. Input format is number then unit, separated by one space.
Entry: 500 A
